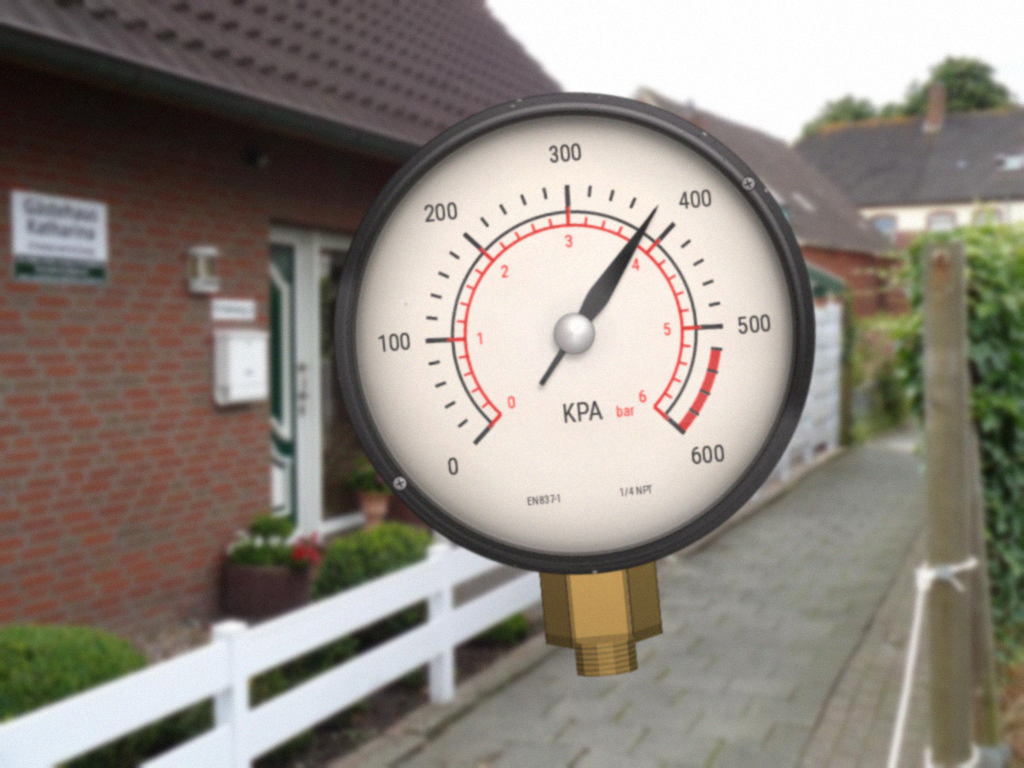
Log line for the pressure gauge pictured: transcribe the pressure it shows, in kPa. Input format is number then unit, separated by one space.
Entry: 380 kPa
